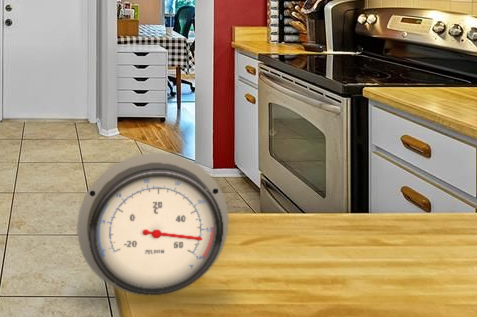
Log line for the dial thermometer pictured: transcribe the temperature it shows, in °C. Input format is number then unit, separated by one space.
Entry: 52 °C
